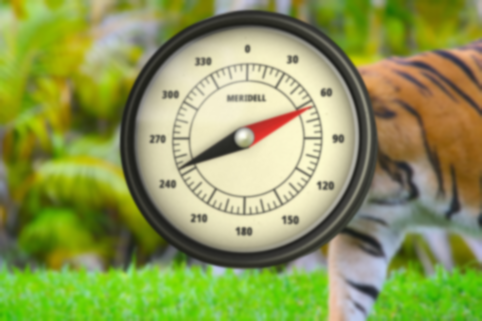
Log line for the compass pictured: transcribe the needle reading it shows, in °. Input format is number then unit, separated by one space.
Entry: 65 °
